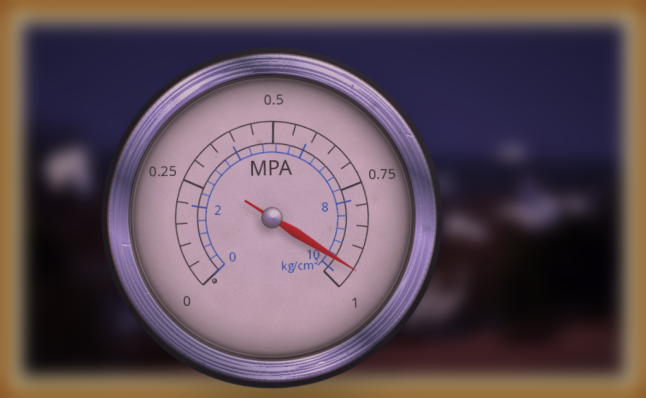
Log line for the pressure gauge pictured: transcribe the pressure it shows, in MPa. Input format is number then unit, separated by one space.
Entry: 0.95 MPa
